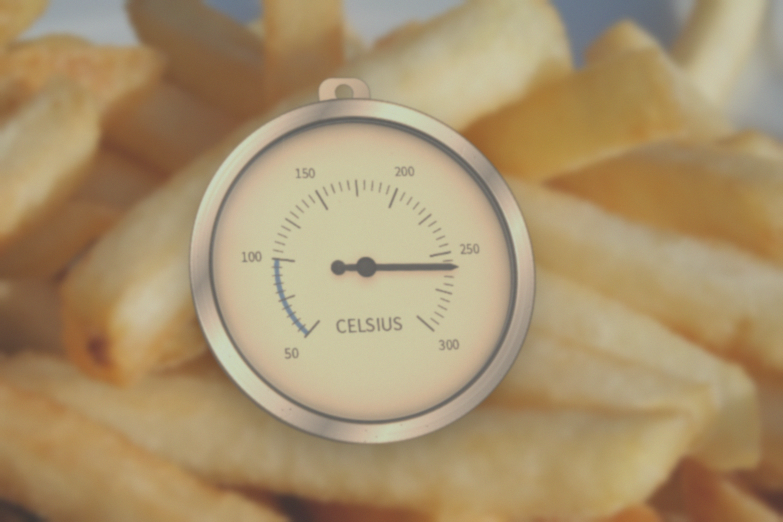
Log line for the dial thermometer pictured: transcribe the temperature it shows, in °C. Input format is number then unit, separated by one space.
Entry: 260 °C
